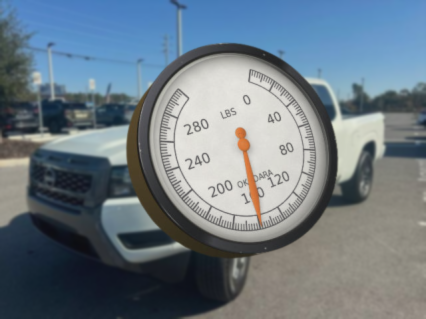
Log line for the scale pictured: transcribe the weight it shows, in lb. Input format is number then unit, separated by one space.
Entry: 160 lb
